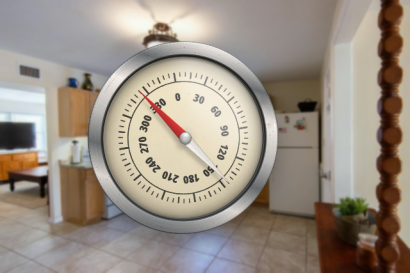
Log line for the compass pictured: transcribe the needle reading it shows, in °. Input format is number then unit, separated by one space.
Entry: 325 °
